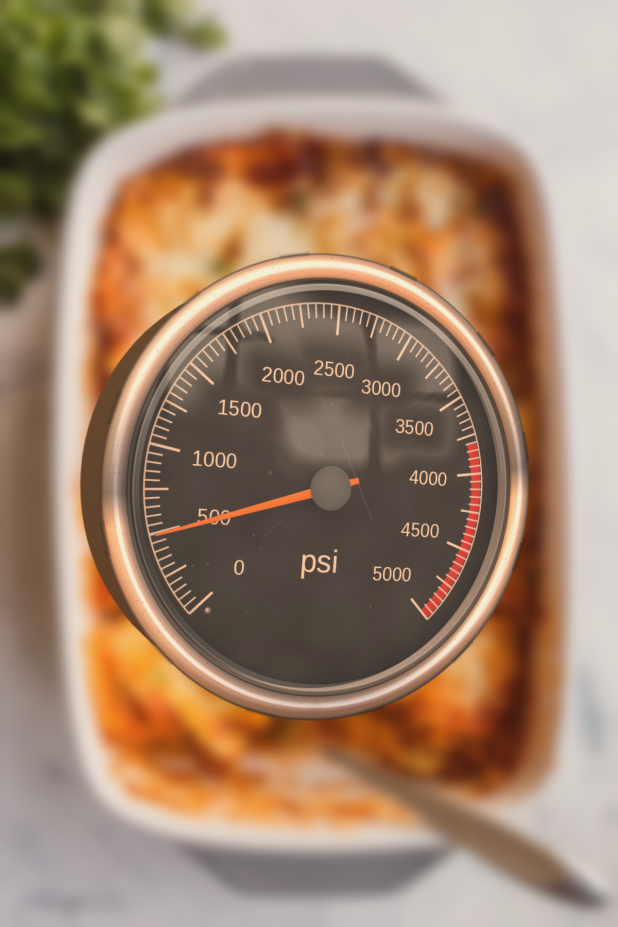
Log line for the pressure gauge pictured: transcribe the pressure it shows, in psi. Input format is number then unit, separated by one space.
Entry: 500 psi
